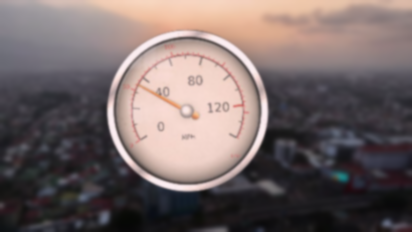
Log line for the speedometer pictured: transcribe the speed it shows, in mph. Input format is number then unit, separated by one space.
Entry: 35 mph
